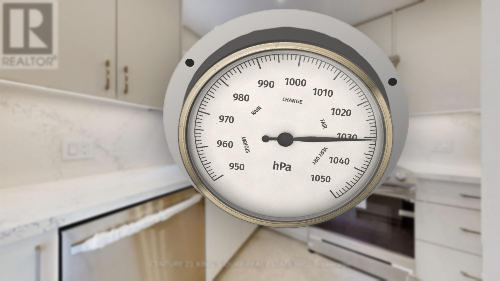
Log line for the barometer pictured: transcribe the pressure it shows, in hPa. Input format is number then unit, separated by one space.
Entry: 1030 hPa
